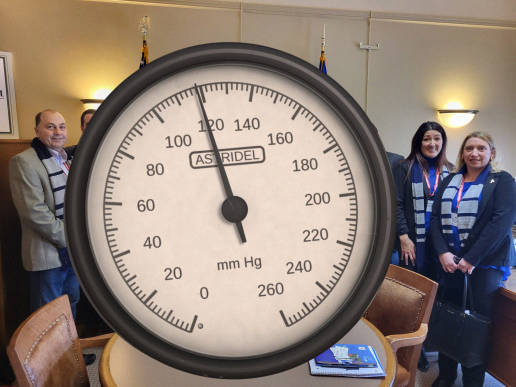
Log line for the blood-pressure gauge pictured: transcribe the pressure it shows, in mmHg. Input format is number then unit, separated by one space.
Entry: 118 mmHg
